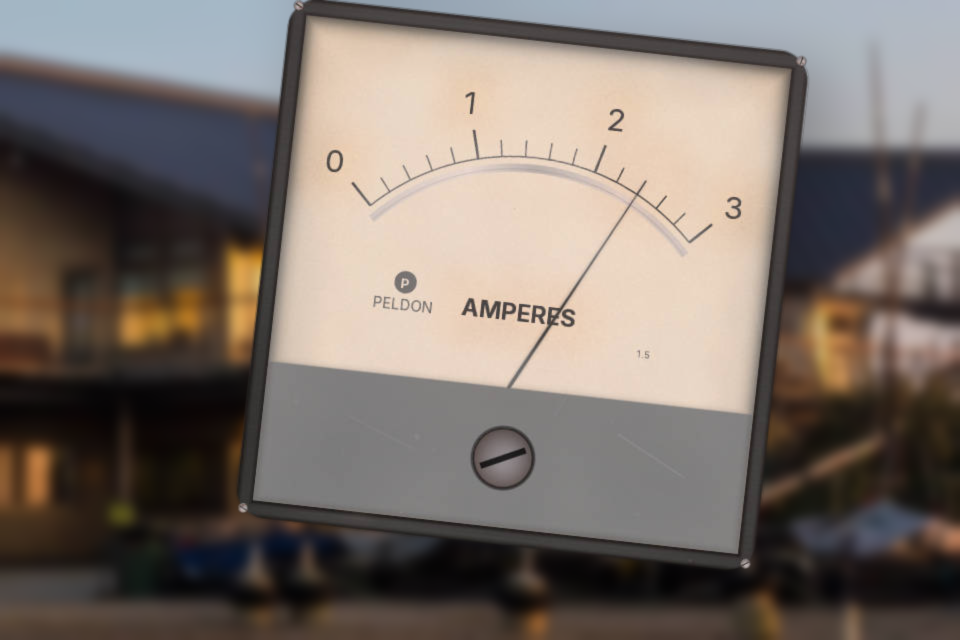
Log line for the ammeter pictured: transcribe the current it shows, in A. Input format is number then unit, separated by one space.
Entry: 2.4 A
